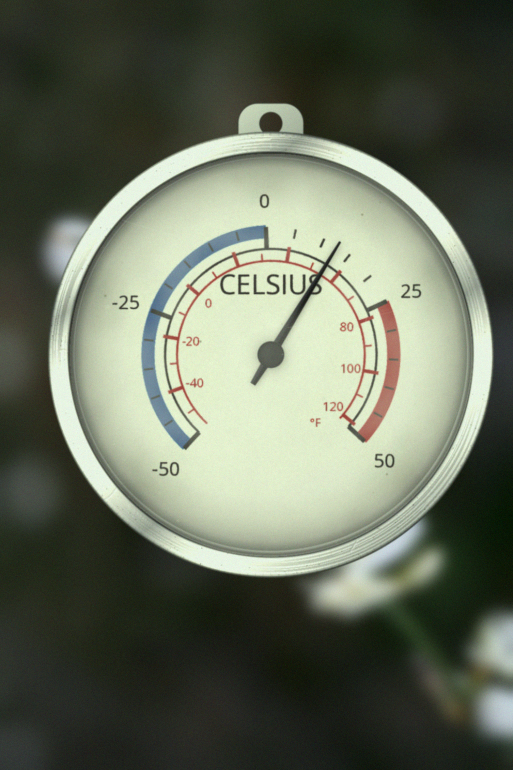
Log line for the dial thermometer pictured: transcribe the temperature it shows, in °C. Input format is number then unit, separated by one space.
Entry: 12.5 °C
